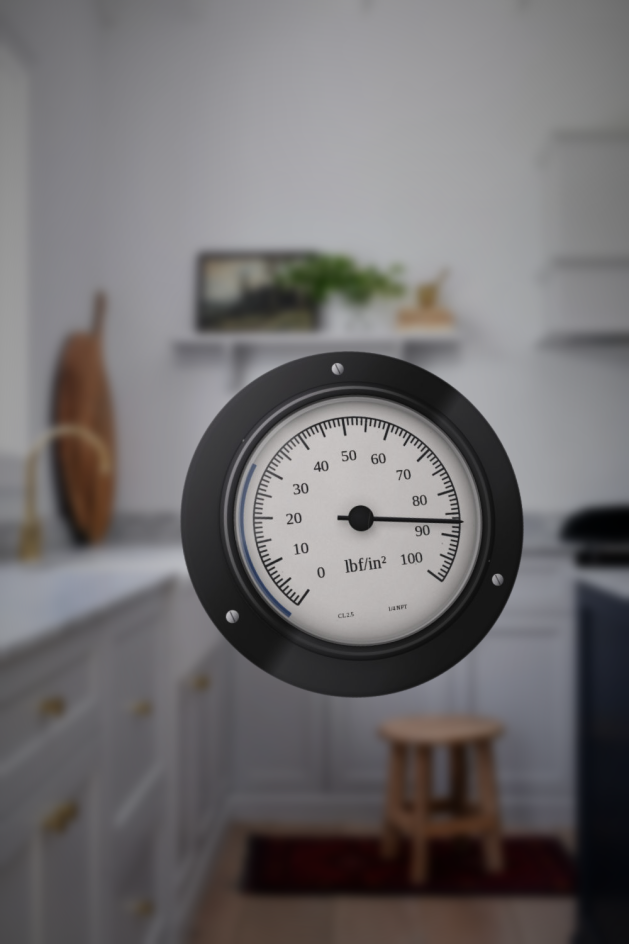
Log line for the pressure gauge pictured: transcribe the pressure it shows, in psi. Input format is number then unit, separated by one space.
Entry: 87 psi
